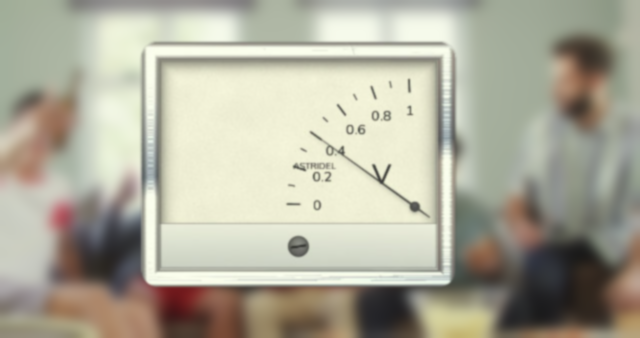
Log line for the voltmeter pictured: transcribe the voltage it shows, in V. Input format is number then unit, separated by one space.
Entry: 0.4 V
